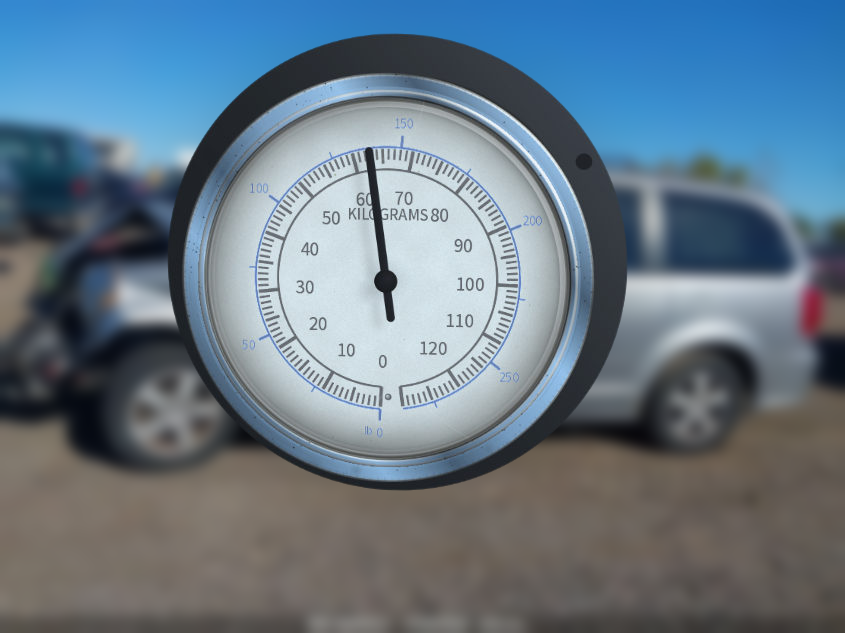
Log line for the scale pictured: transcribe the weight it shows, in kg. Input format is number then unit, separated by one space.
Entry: 63 kg
